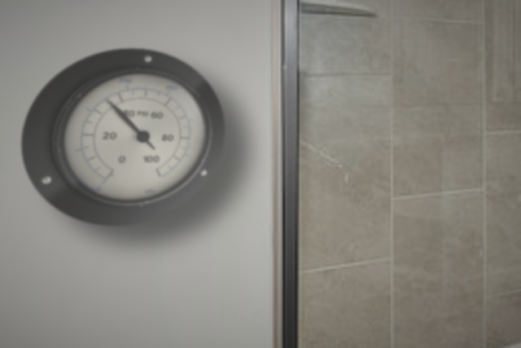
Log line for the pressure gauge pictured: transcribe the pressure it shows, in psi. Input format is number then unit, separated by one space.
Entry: 35 psi
